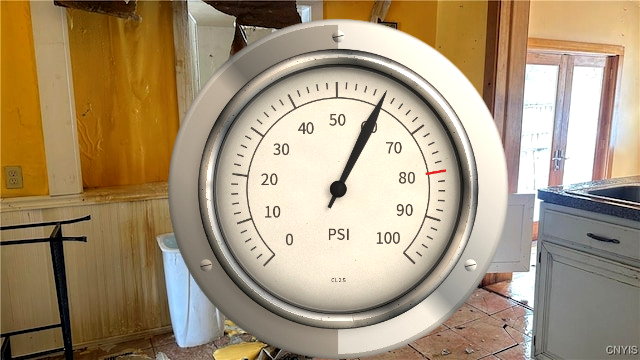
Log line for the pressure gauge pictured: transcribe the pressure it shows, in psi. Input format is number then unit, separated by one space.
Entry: 60 psi
